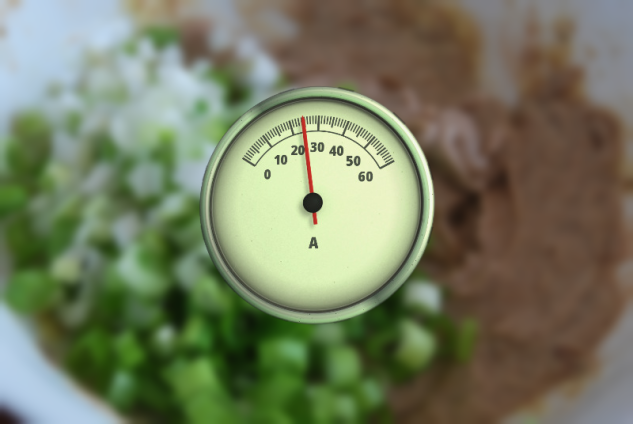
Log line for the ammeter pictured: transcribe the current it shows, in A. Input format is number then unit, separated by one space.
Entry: 25 A
